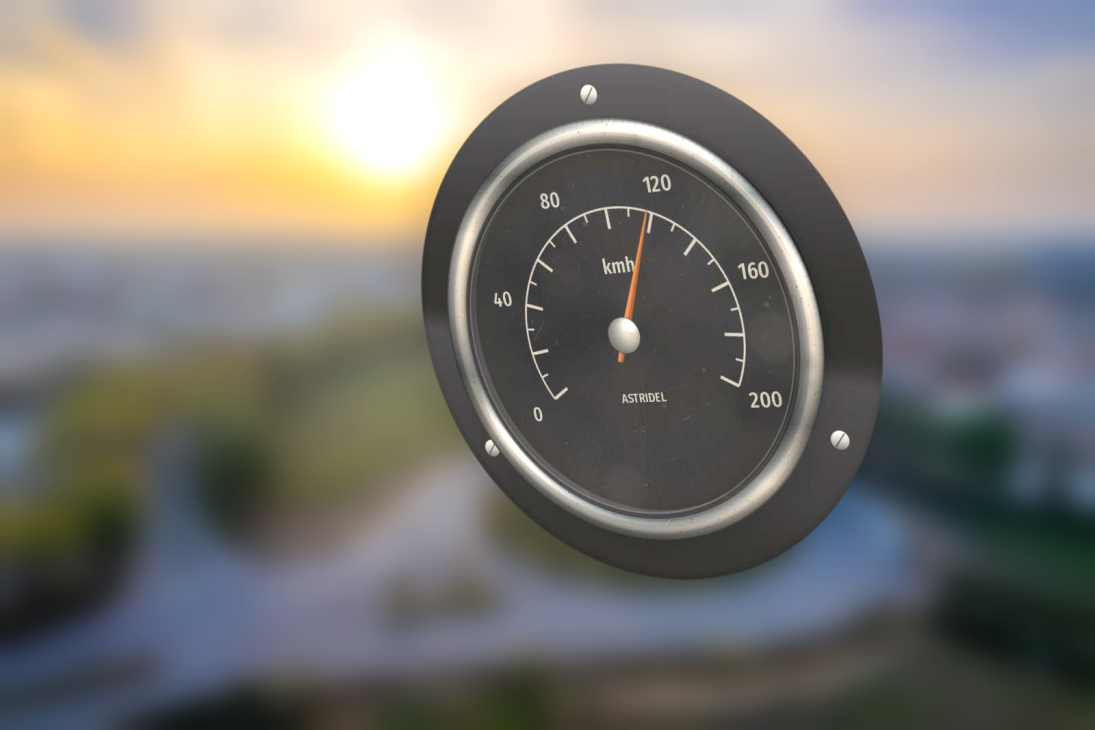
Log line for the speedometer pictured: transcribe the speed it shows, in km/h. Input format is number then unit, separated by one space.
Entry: 120 km/h
